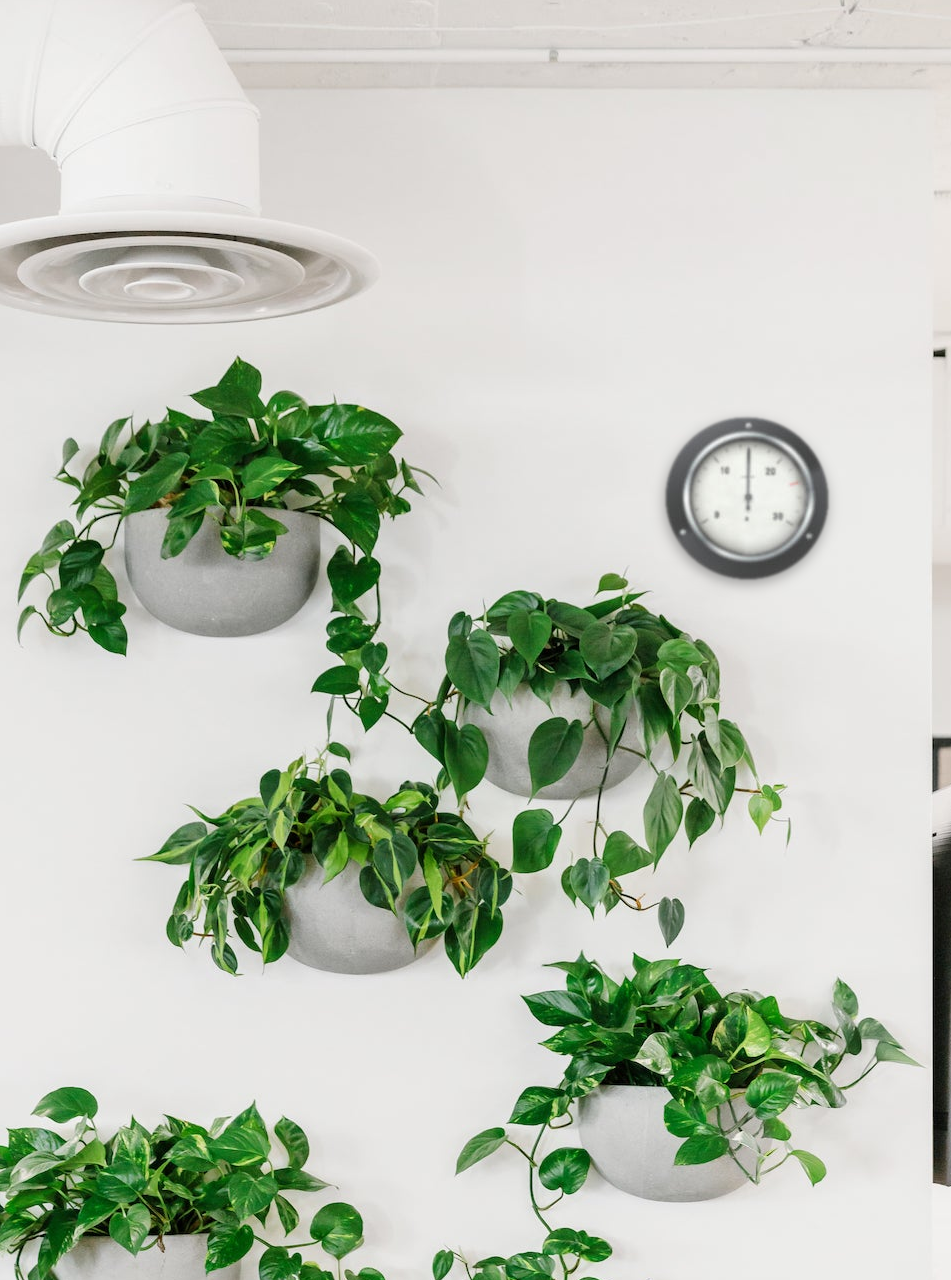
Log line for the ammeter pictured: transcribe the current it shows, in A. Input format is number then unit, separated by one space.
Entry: 15 A
